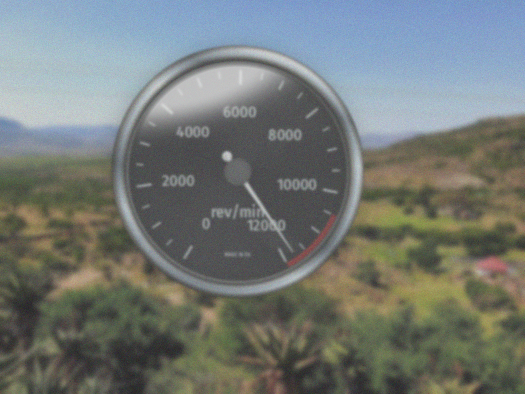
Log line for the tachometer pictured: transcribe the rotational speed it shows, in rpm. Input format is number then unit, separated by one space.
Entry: 11750 rpm
